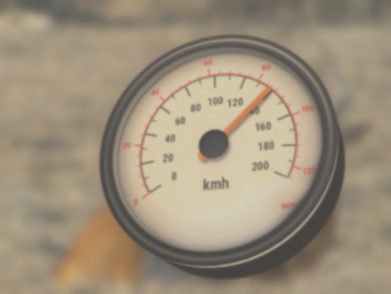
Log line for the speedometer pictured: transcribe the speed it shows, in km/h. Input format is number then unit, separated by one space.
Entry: 140 km/h
